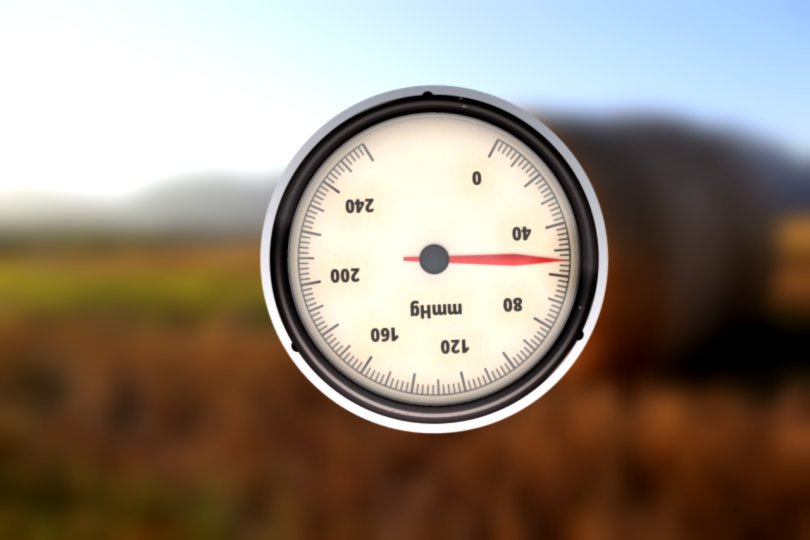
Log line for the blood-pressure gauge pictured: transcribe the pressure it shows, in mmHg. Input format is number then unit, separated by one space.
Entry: 54 mmHg
